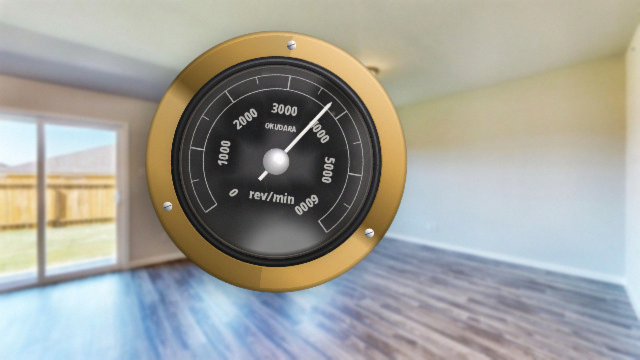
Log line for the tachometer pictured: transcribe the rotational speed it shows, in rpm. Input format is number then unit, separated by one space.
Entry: 3750 rpm
